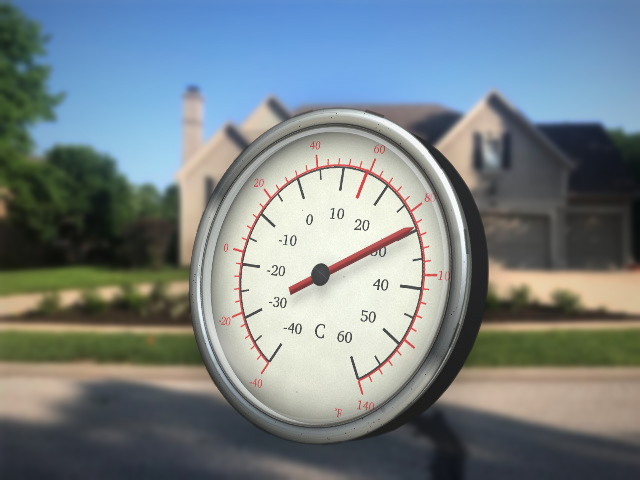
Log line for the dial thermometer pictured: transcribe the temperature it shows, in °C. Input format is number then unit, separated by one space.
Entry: 30 °C
